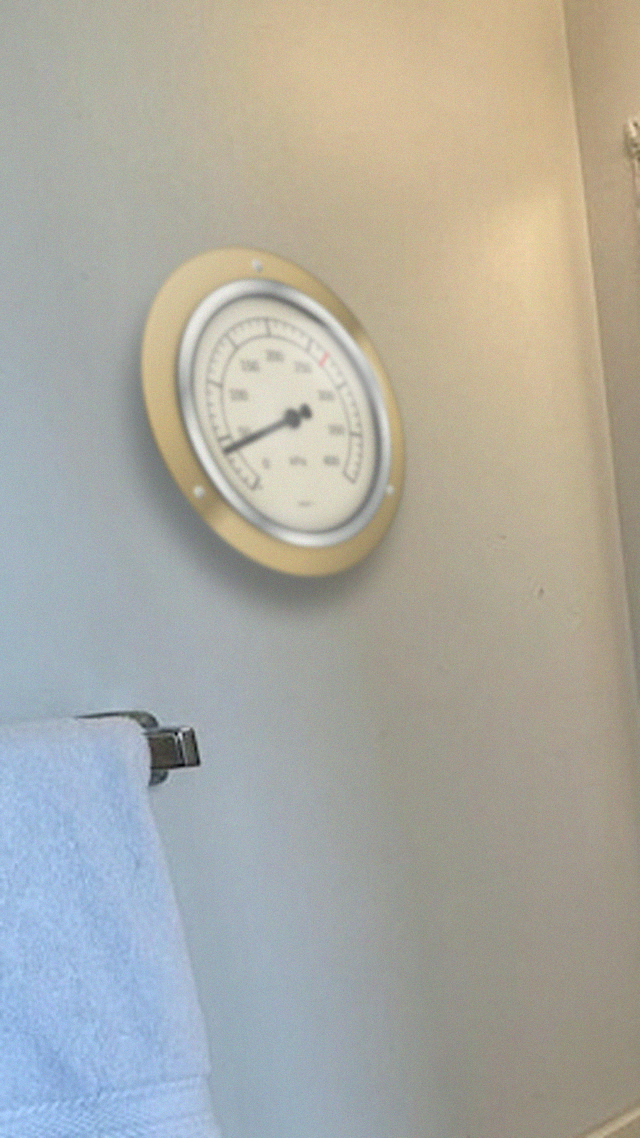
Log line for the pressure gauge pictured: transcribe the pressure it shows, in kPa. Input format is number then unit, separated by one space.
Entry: 40 kPa
